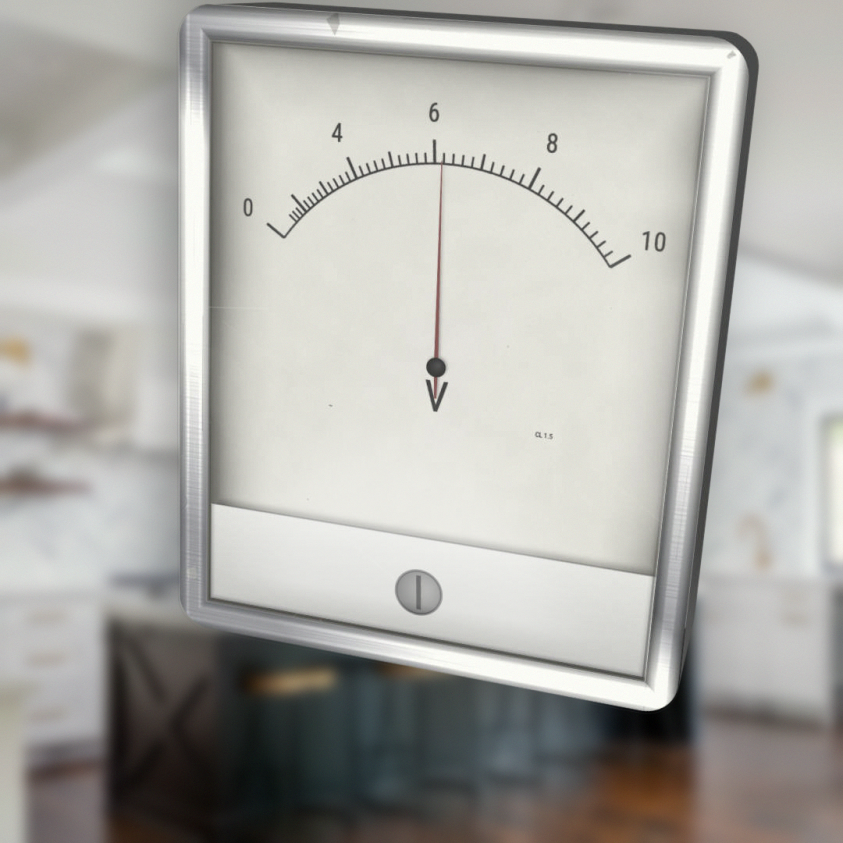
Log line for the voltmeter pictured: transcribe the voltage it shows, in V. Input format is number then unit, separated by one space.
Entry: 6.2 V
